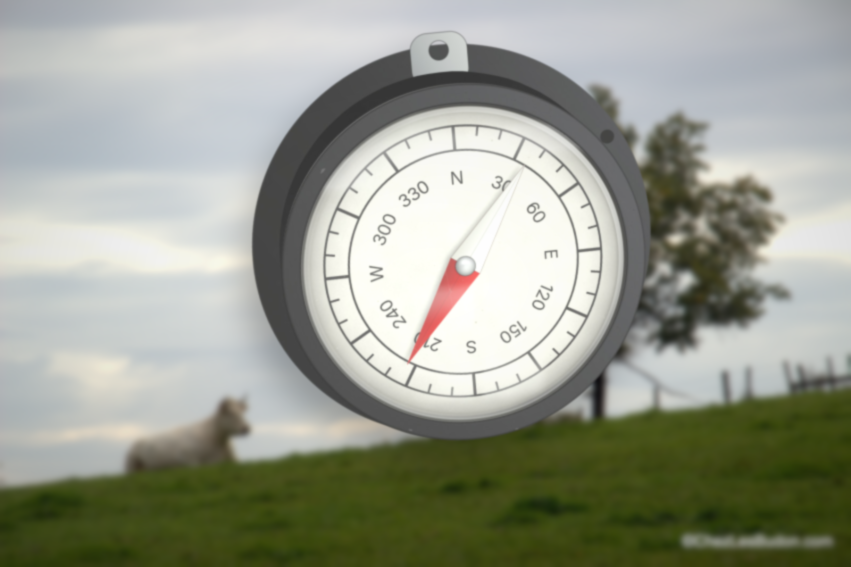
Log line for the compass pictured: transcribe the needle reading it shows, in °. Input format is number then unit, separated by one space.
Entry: 215 °
